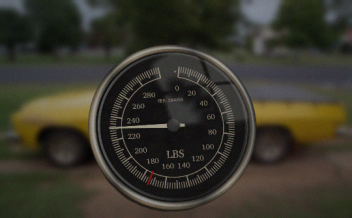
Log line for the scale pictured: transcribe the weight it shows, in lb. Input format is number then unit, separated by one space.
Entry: 230 lb
